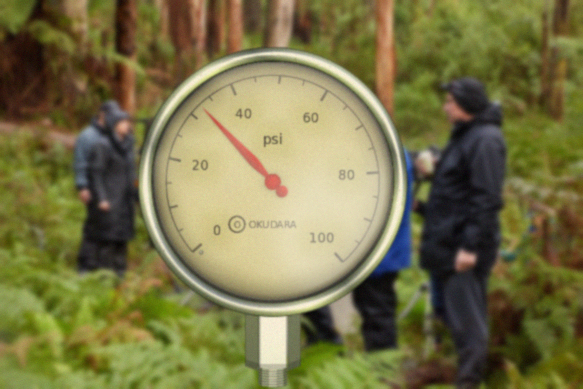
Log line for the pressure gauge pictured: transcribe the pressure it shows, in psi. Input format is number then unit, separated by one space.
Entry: 32.5 psi
